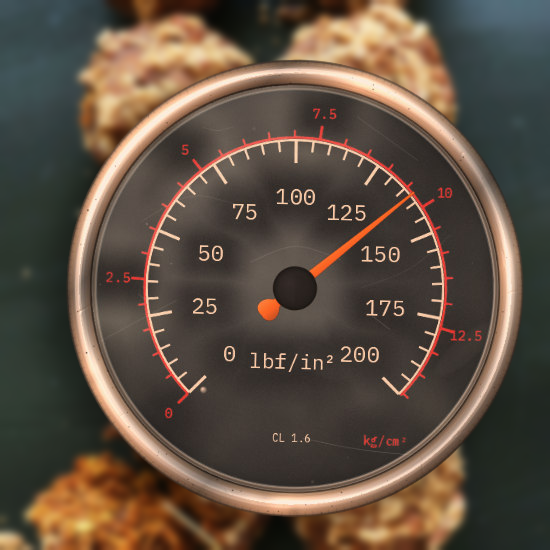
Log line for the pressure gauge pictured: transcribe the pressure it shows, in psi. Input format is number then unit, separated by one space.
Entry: 137.5 psi
